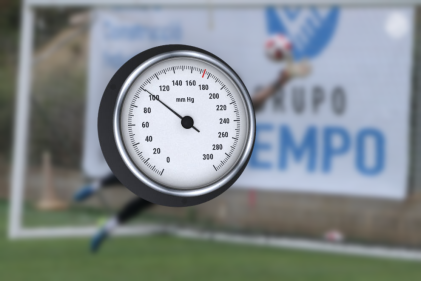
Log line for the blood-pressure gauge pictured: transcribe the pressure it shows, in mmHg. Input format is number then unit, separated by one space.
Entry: 100 mmHg
